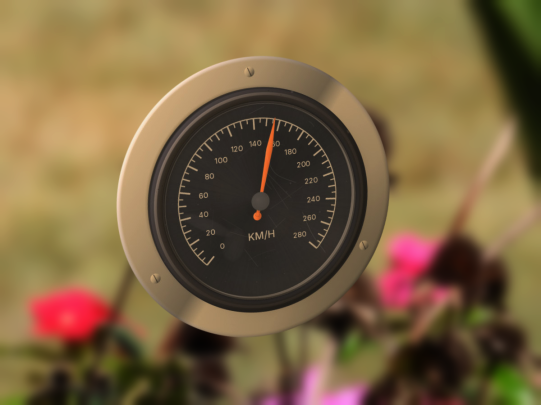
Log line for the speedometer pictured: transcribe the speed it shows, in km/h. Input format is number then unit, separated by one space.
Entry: 155 km/h
